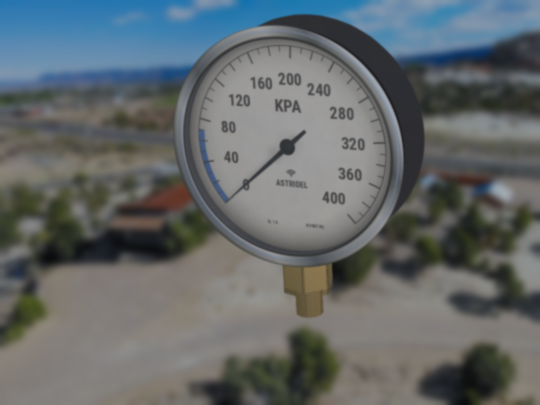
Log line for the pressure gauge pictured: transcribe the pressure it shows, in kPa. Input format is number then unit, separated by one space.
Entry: 0 kPa
